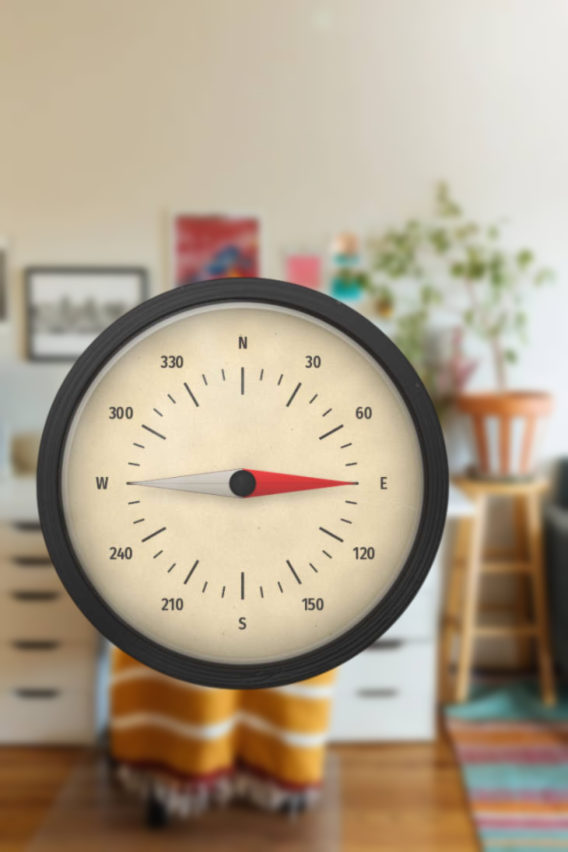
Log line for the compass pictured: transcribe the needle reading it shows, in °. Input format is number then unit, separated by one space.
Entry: 90 °
